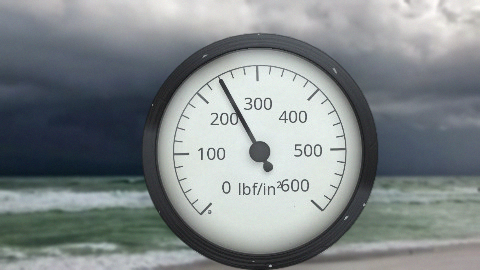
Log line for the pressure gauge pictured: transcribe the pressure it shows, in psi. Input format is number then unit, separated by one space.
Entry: 240 psi
